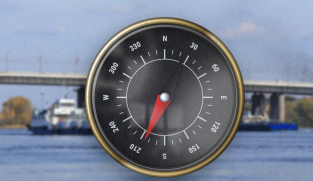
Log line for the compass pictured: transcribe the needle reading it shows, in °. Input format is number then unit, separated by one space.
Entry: 205 °
